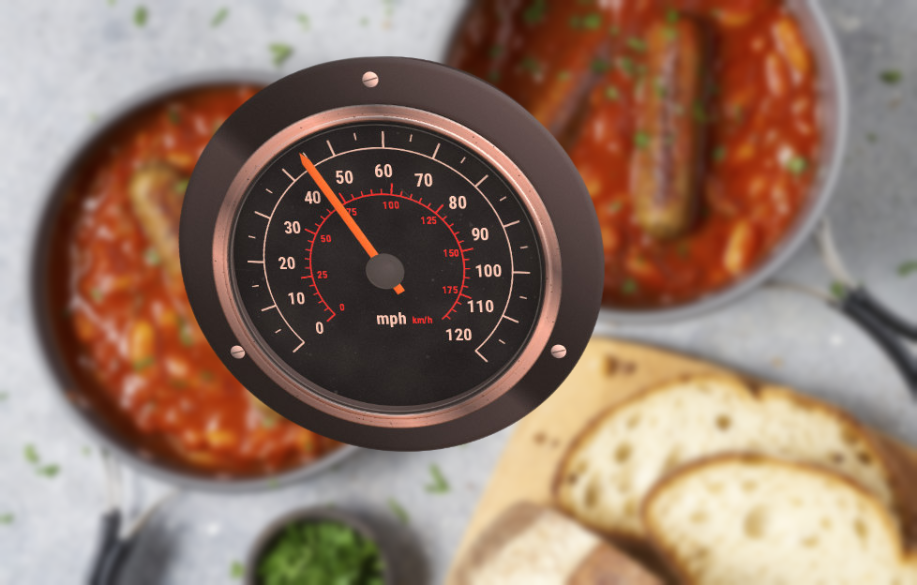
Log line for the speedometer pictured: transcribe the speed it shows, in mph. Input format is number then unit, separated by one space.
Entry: 45 mph
